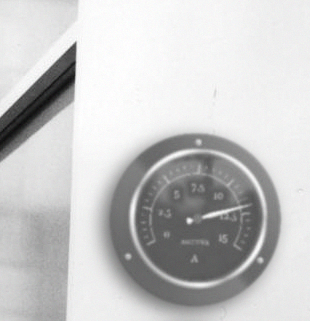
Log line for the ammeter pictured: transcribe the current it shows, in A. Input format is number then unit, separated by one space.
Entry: 12 A
